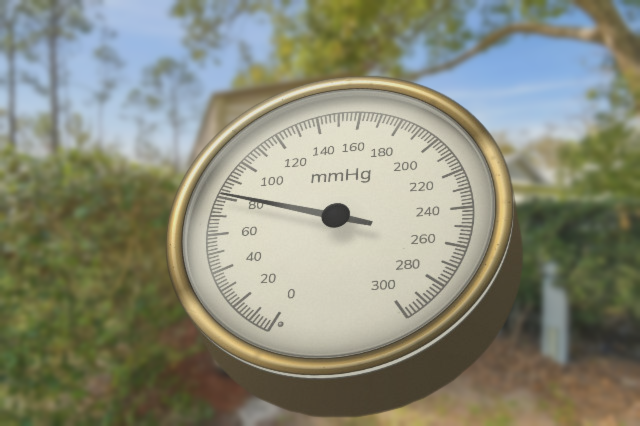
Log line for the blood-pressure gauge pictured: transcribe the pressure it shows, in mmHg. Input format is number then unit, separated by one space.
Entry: 80 mmHg
